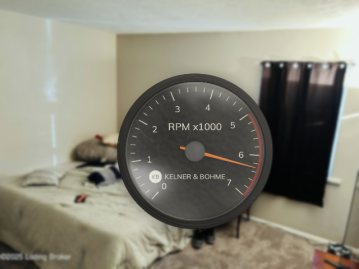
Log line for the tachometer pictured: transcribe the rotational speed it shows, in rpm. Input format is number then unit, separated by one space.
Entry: 6300 rpm
